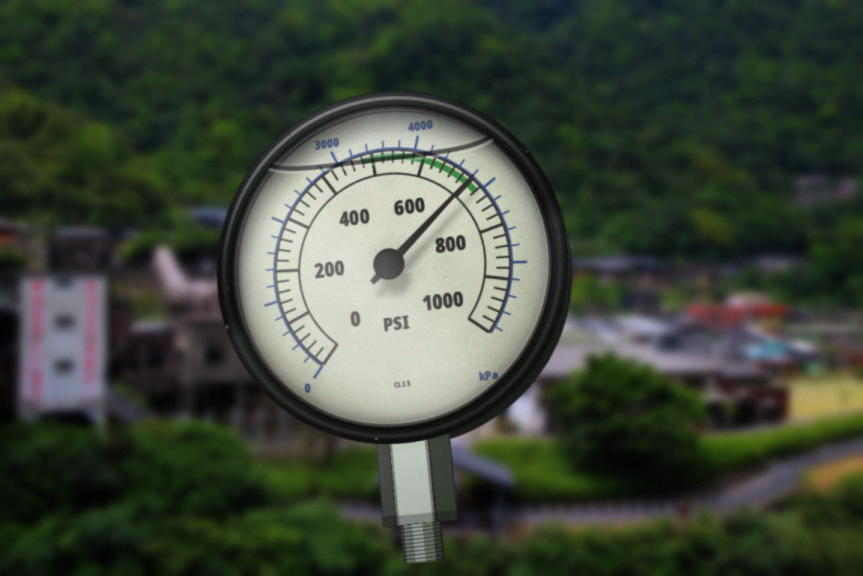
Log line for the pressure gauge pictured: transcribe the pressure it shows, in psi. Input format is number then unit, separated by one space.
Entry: 700 psi
